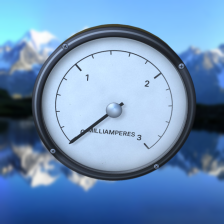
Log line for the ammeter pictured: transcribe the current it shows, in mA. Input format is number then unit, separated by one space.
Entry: 0 mA
